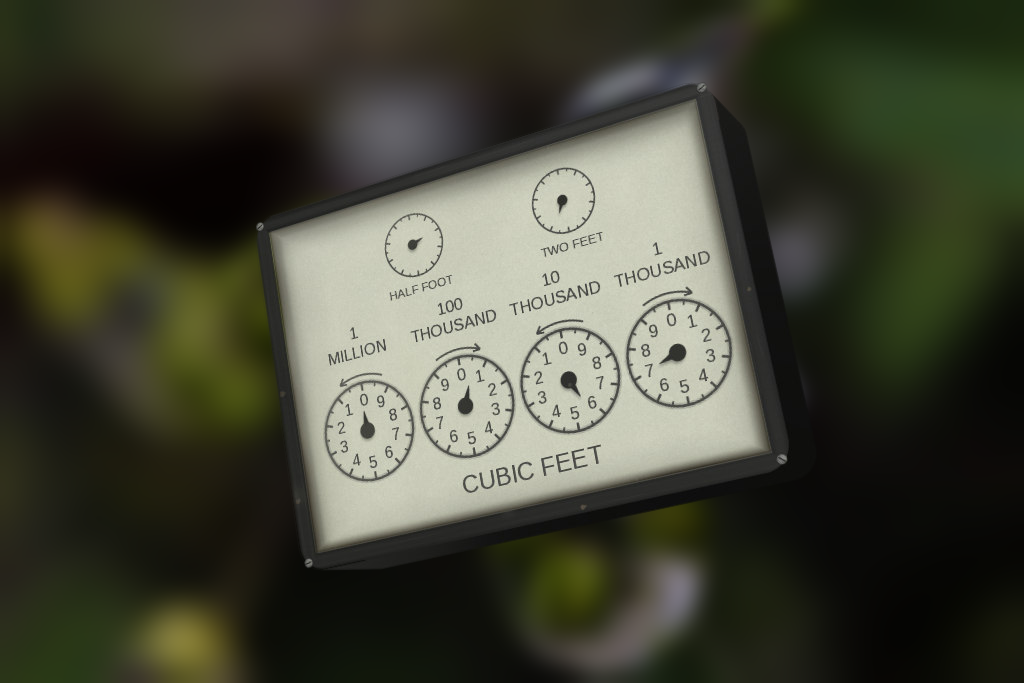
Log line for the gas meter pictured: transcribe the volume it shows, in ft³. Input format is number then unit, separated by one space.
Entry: 5700 ft³
